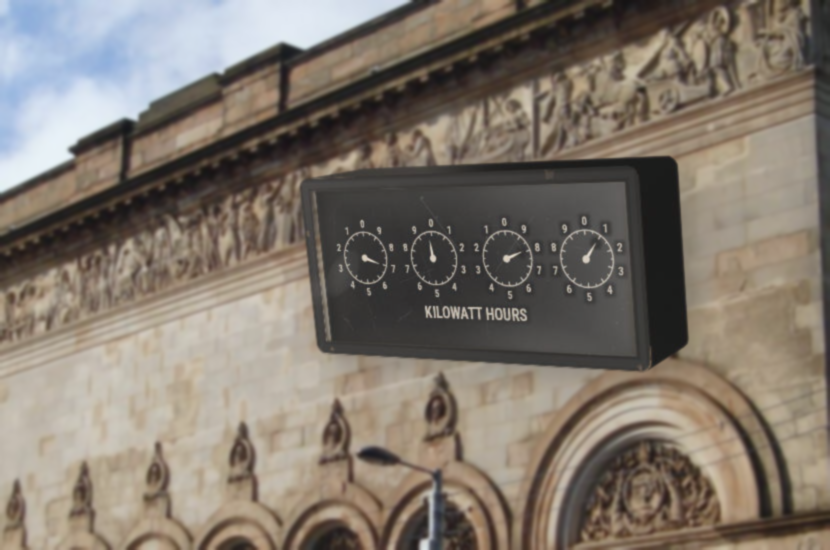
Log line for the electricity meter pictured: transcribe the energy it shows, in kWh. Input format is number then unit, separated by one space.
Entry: 6981 kWh
